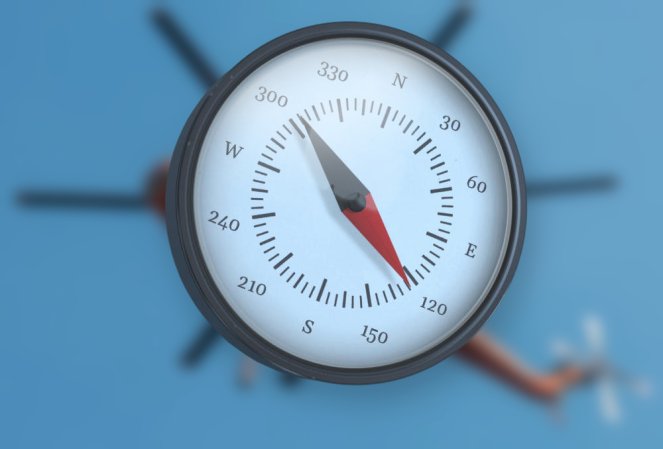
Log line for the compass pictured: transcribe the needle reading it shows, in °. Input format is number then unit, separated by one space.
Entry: 125 °
